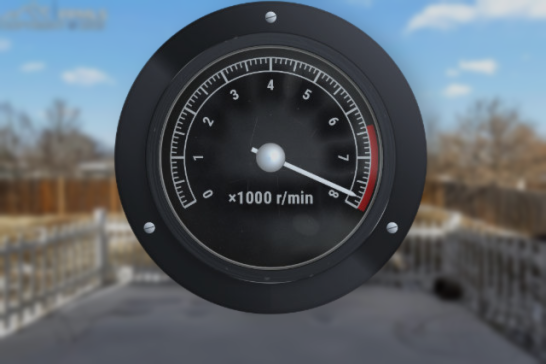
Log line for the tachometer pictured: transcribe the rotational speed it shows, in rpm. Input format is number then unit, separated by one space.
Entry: 7800 rpm
